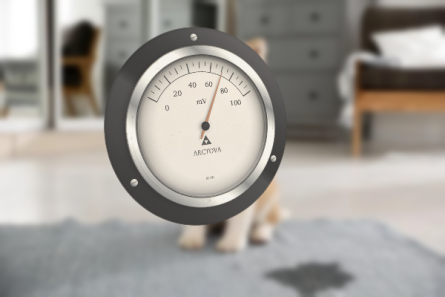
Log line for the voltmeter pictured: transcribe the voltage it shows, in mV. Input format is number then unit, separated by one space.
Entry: 70 mV
